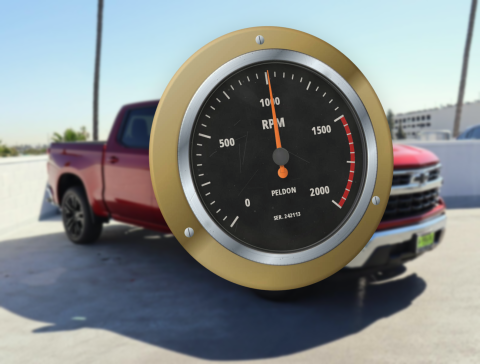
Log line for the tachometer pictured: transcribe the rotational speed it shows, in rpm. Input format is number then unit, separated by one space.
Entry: 1000 rpm
